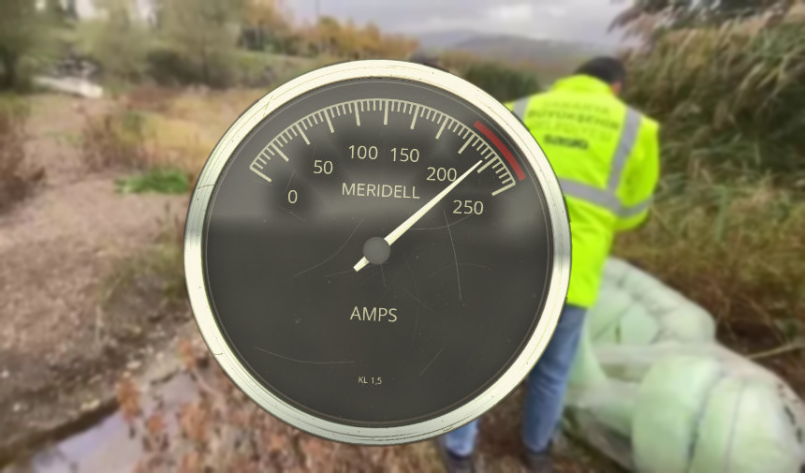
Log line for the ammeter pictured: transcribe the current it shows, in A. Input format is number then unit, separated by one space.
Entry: 220 A
